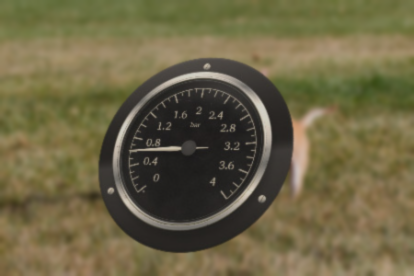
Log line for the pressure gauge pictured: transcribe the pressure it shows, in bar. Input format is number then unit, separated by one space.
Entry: 0.6 bar
